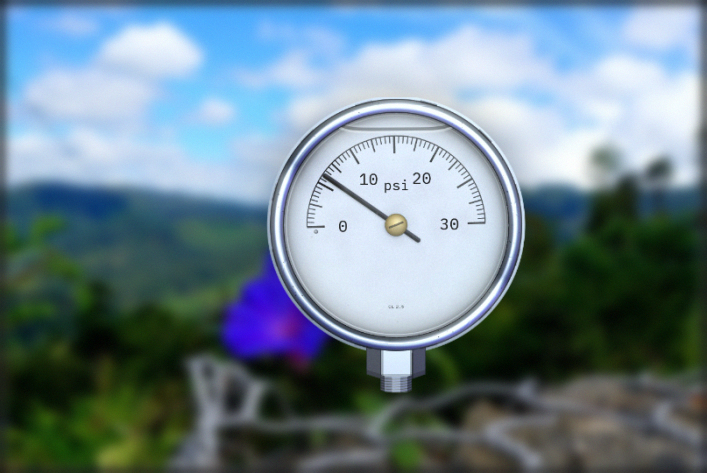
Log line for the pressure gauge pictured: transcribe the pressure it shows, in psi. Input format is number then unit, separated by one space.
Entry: 6 psi
